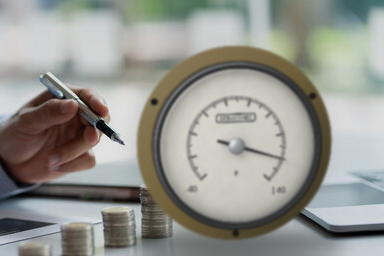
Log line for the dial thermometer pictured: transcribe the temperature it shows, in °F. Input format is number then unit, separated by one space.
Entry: 120 °F
